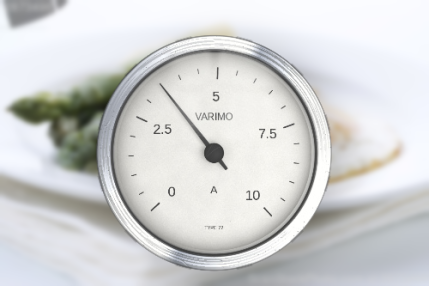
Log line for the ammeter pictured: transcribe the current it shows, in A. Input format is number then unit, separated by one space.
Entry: 3.5 A
